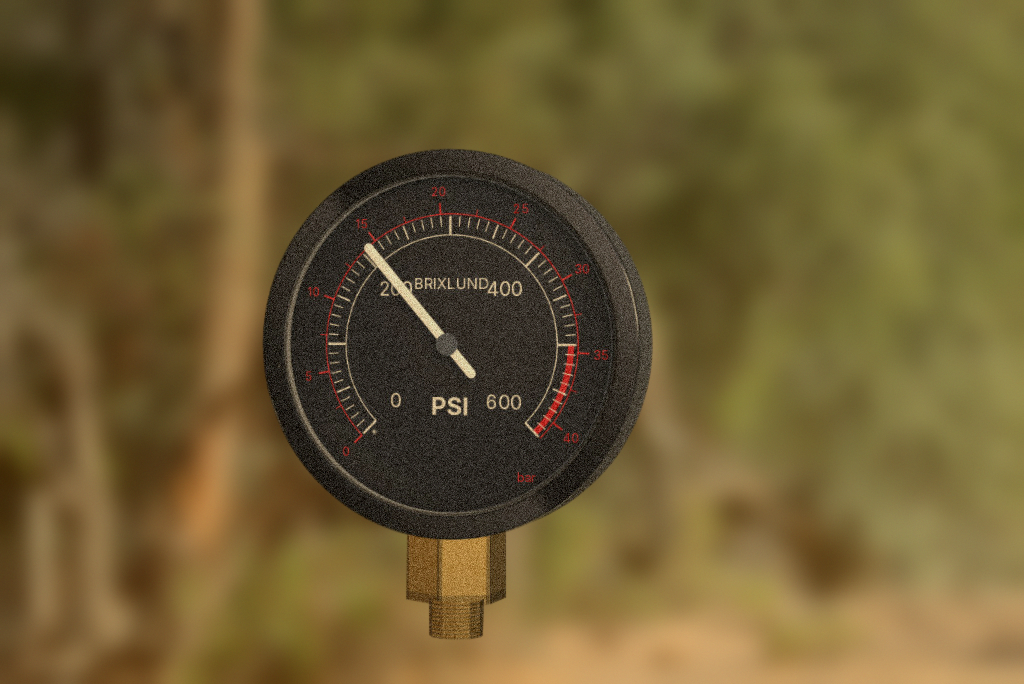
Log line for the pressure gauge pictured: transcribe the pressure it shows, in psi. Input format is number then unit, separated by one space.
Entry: 210 psi
